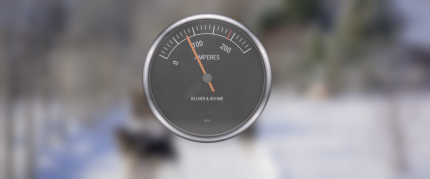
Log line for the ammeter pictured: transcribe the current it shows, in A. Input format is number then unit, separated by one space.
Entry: 80 A
